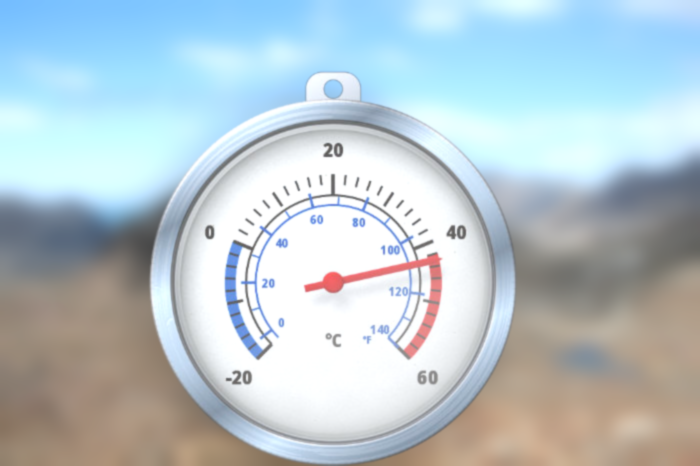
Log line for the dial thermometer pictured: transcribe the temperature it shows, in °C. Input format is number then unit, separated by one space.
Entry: 43 °C
